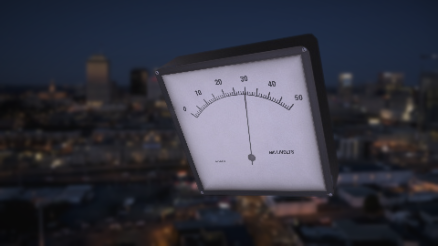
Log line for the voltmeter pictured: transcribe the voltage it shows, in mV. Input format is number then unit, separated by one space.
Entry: 30 mV
